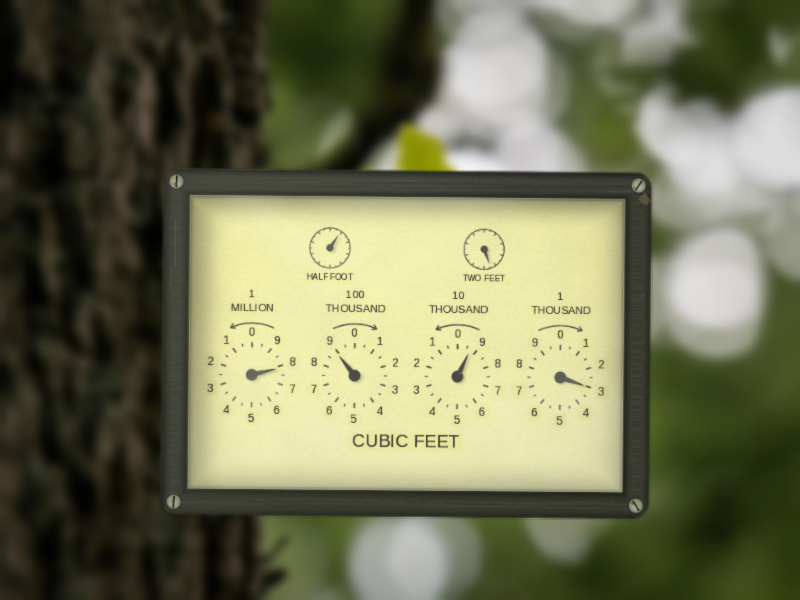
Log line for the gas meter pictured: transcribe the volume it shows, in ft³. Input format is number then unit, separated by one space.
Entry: 789300 ft³
